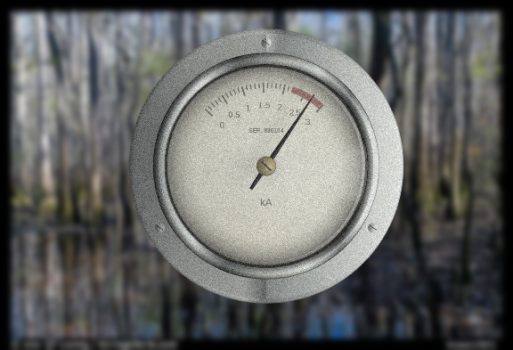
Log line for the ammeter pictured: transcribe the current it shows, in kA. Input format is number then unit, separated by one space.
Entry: 2.7 kA
